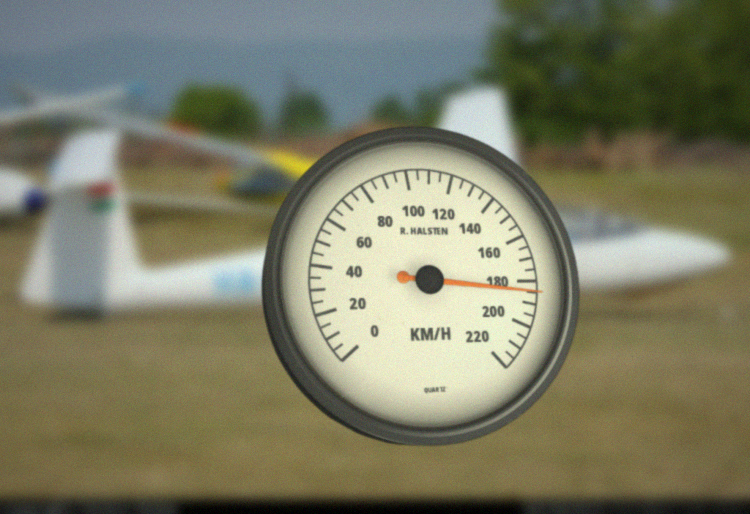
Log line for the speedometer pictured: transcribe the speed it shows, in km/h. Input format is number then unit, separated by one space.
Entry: 185 km/h
